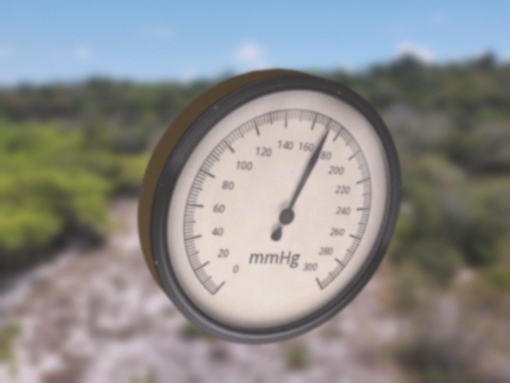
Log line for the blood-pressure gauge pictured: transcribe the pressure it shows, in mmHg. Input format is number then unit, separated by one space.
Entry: 170 mmHg
